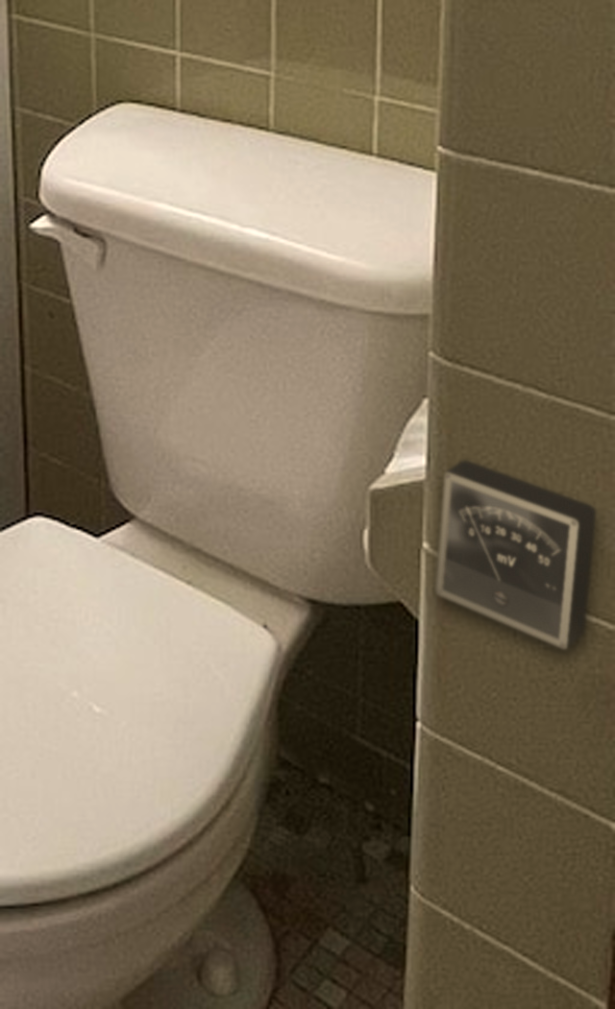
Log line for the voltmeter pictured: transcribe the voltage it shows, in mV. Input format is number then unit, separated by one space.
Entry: 5 mV
